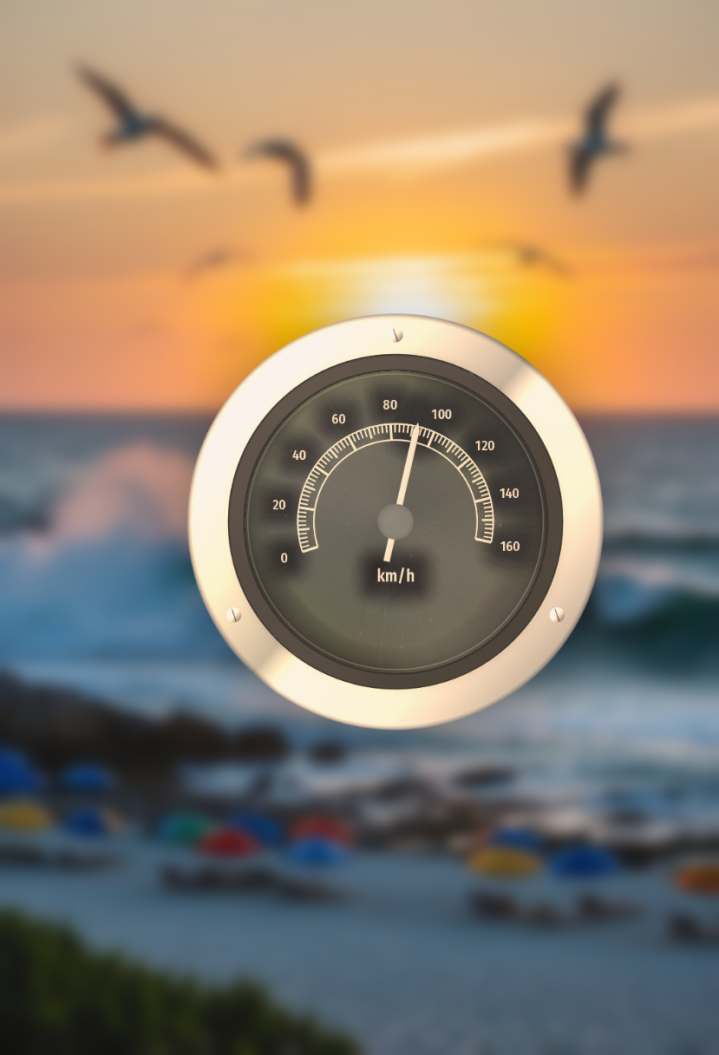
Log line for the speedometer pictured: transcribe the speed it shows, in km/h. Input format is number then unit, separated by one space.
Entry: 92 km/h
